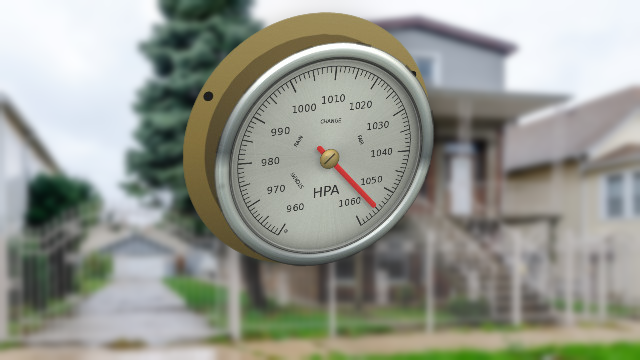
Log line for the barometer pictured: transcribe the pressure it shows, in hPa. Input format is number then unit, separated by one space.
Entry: 1055 hPa
